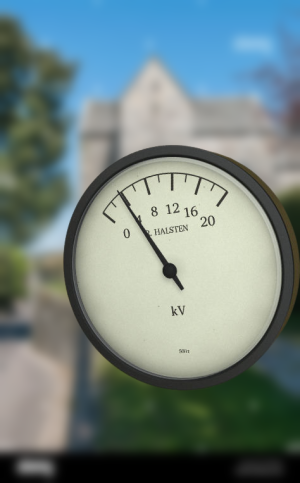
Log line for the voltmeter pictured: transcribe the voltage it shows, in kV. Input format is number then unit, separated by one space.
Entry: 4 kV
